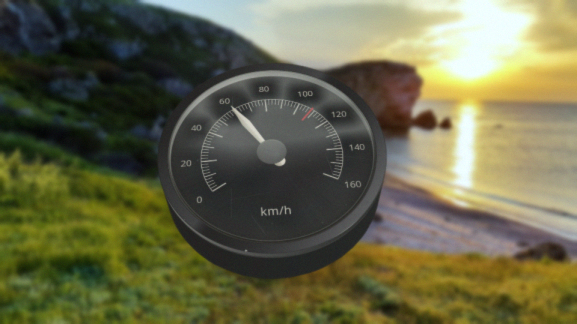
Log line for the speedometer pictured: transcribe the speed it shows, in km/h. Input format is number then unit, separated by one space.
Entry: 60 km/h
